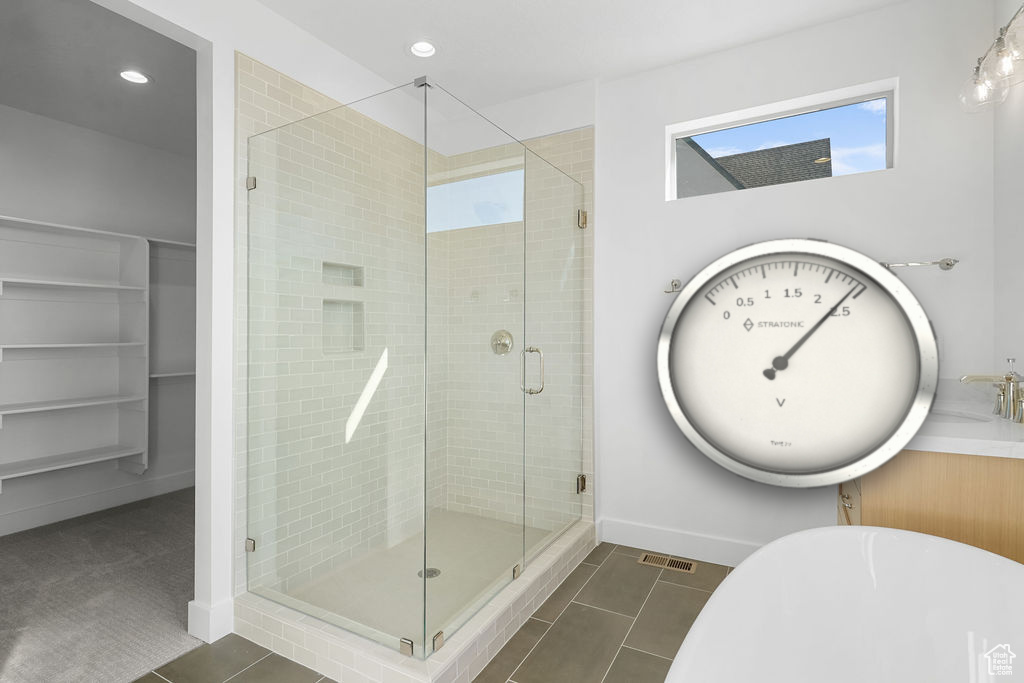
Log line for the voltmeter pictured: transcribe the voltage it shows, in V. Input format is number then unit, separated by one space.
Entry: 2.4 V
